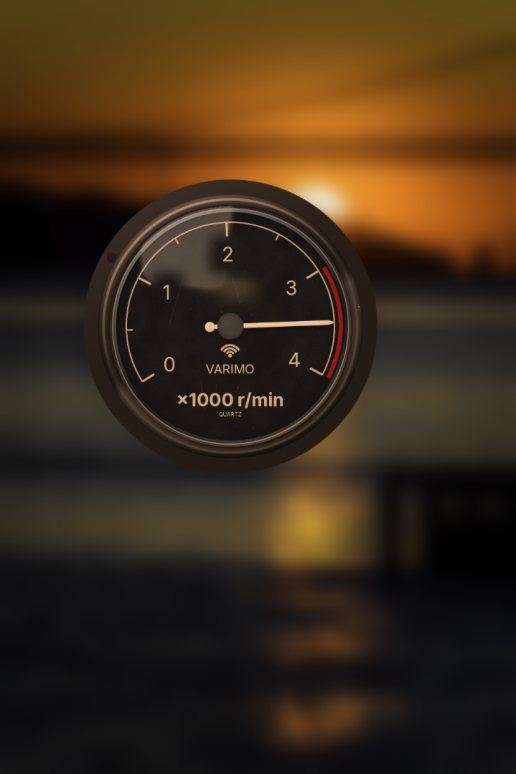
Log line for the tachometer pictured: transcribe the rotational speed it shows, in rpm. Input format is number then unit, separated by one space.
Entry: 3500 rpm
